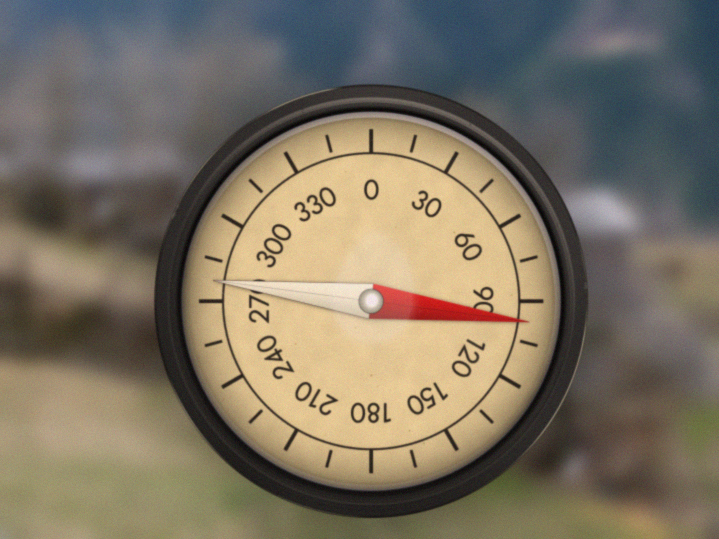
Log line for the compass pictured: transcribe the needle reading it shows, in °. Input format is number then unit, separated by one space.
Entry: 97.5 °
